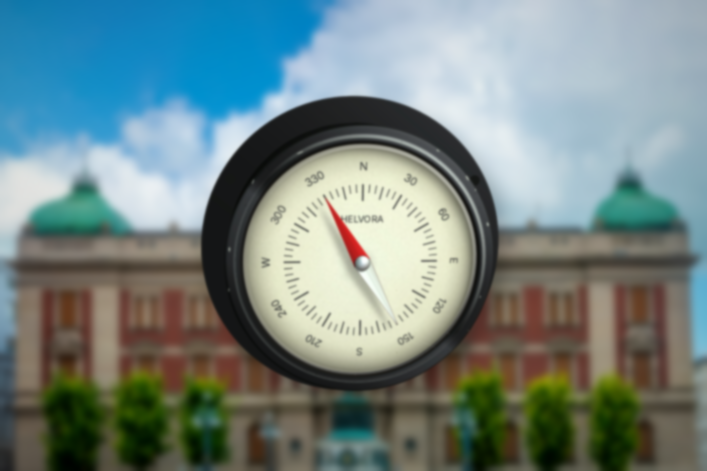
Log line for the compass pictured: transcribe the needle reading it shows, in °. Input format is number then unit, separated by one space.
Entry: 330 °
